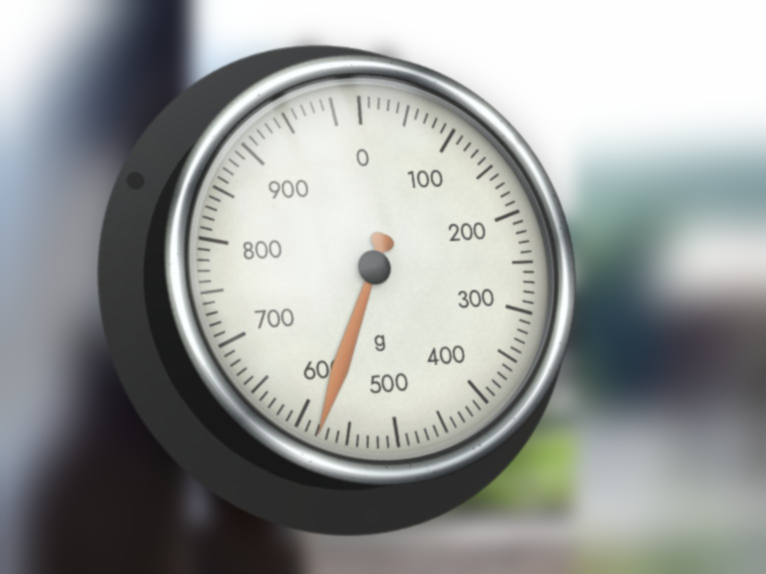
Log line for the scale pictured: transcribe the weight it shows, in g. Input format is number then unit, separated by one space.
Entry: 580 g
